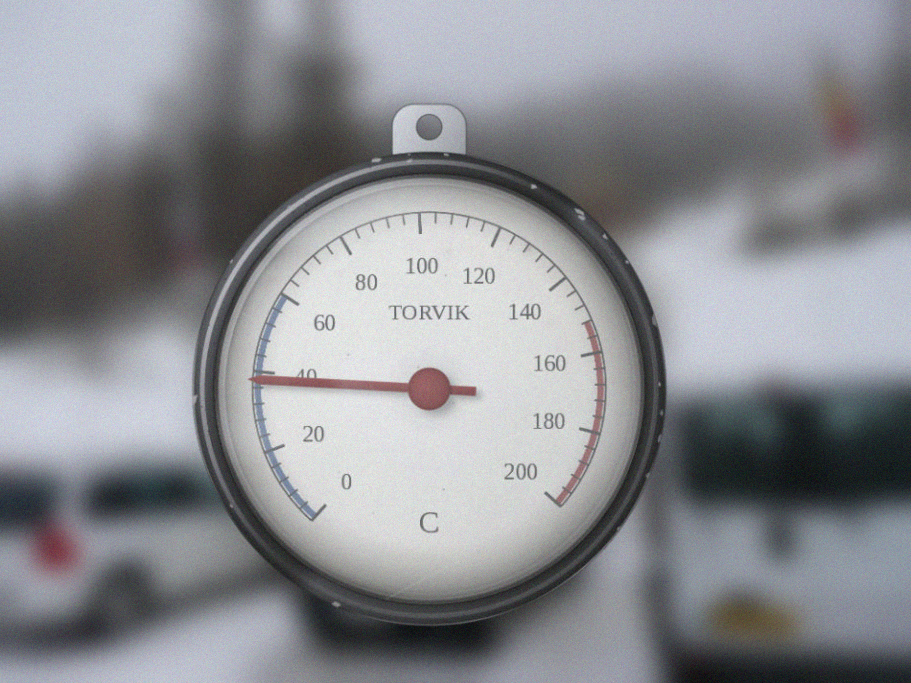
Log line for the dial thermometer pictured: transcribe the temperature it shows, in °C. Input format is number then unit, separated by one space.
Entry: 38 °C
